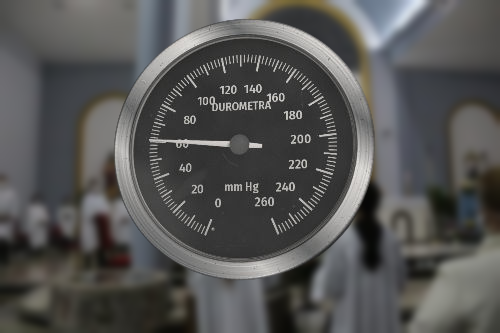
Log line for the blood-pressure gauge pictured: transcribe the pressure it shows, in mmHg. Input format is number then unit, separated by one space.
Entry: 60 mmHg
